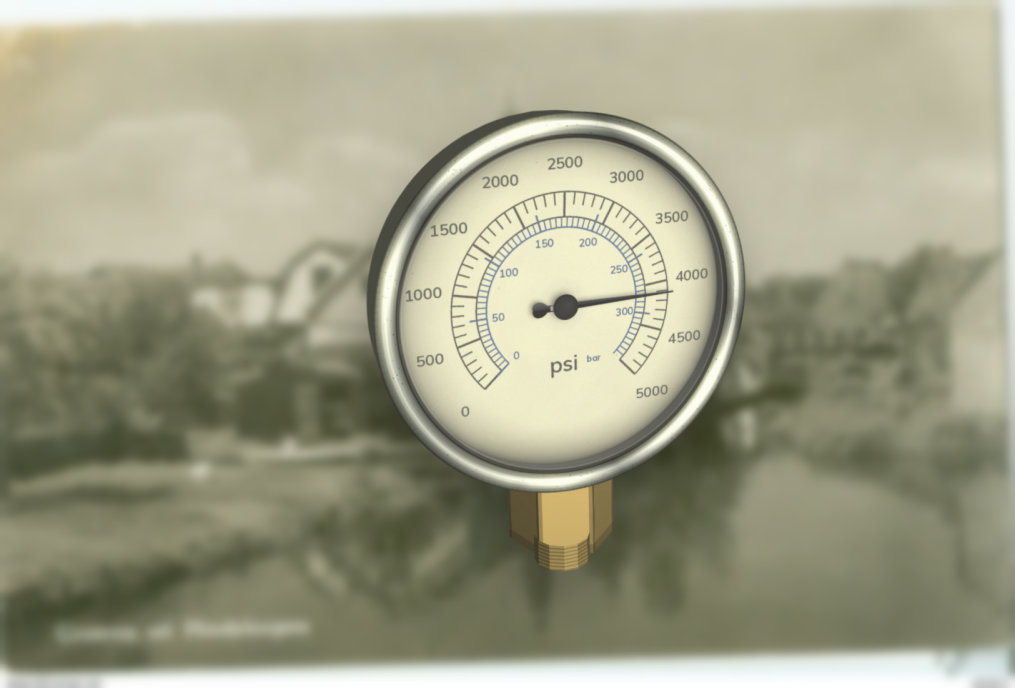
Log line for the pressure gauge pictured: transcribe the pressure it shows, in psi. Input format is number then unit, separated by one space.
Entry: 4100 psi
